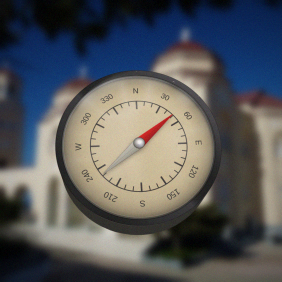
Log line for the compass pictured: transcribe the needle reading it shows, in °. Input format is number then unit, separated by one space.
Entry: 50 °
